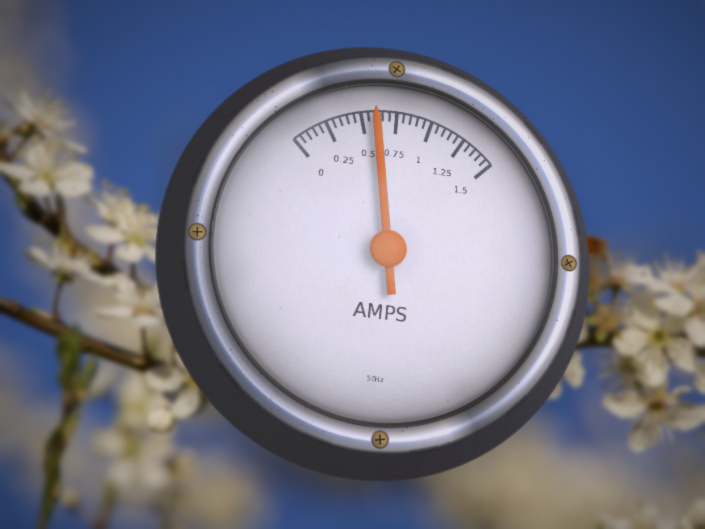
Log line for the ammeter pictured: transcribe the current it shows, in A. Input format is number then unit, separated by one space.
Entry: 0.6 A
